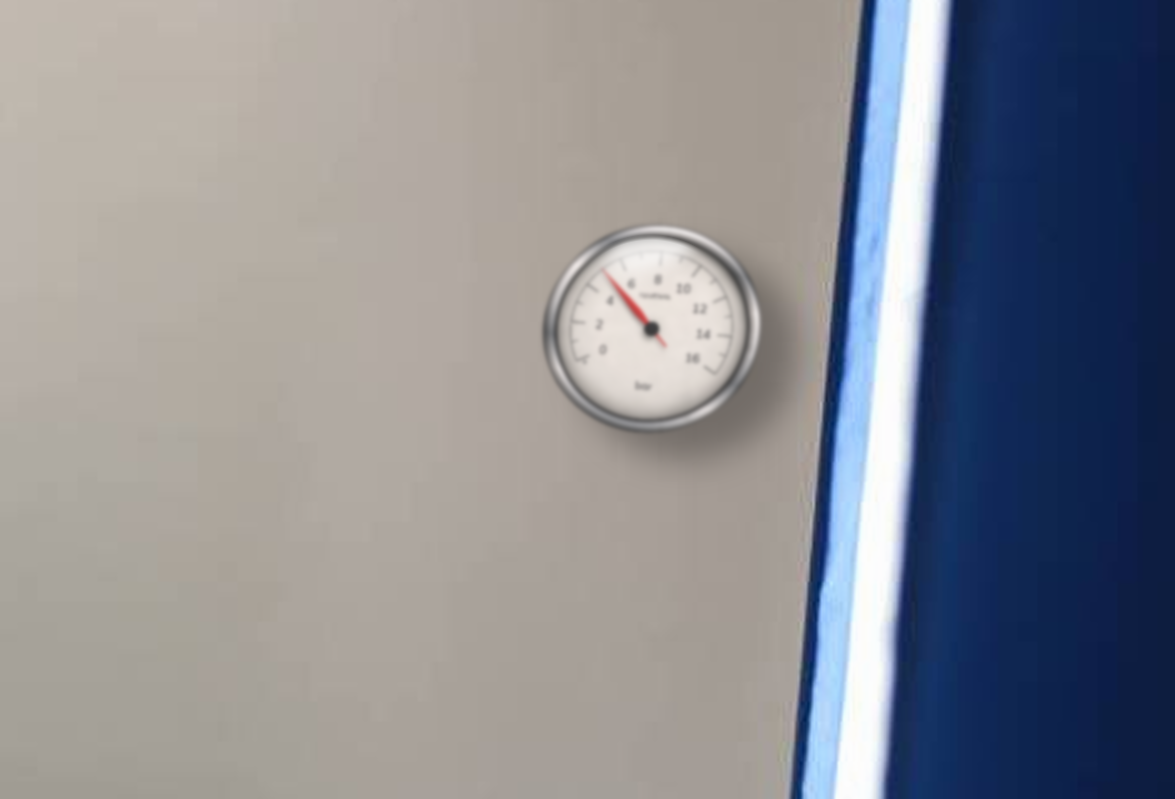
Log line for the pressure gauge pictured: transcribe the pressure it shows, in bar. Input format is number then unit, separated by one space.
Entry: 5 bar
